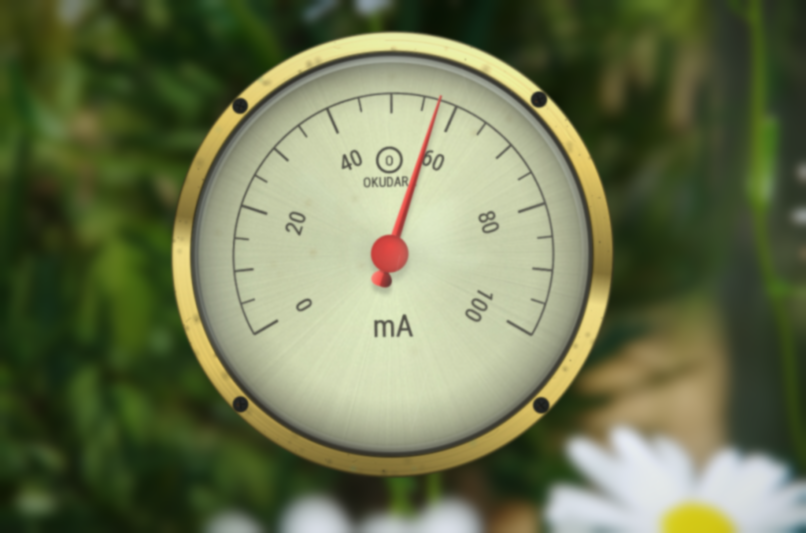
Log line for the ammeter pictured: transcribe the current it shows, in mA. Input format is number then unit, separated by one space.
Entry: 57.5 mA
